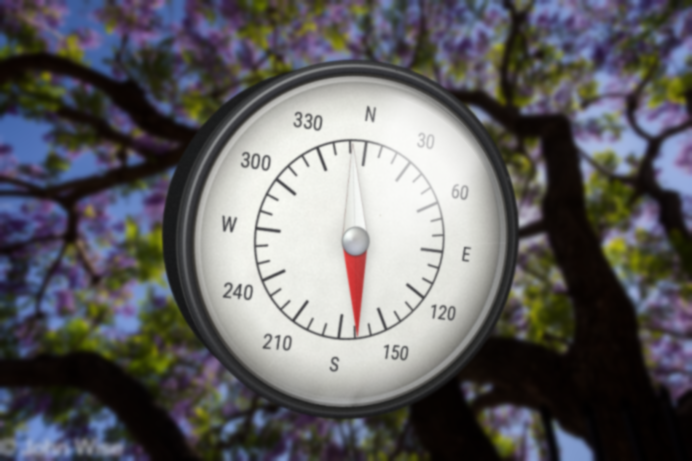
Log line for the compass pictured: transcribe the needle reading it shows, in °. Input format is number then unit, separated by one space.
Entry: 170 °
